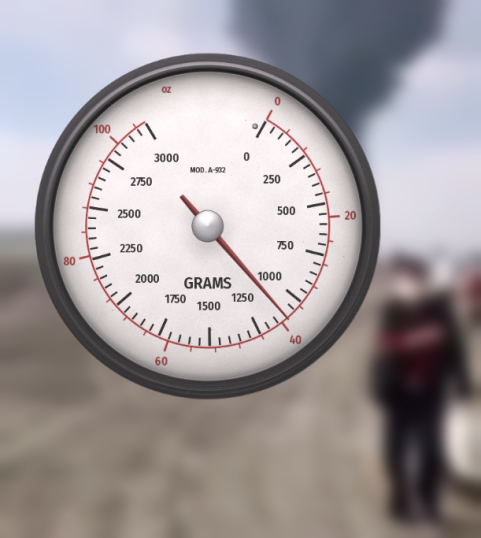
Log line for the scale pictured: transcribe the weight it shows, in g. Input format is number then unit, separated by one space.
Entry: 1100 g
